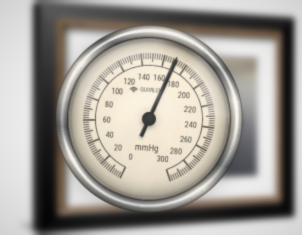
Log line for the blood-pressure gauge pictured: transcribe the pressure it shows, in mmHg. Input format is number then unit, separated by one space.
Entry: 170 mmHg
